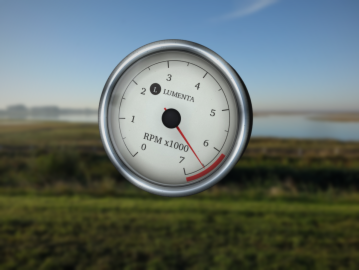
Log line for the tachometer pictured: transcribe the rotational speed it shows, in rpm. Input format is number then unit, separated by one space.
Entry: 6500 rpm
